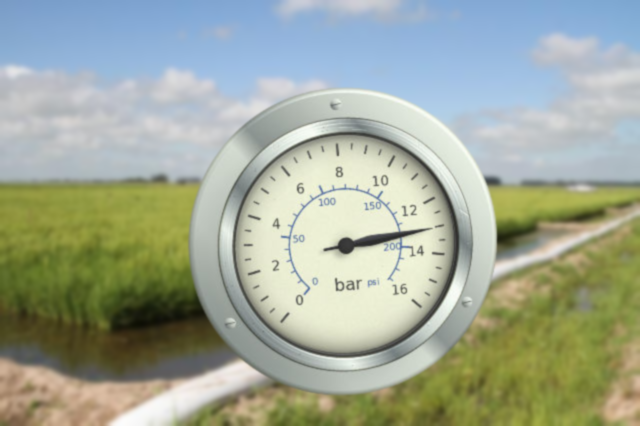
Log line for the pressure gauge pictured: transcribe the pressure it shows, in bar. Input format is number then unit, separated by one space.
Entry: 13 bar
